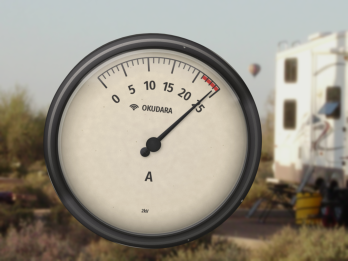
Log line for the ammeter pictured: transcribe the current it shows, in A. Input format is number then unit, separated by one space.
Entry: 24 A
